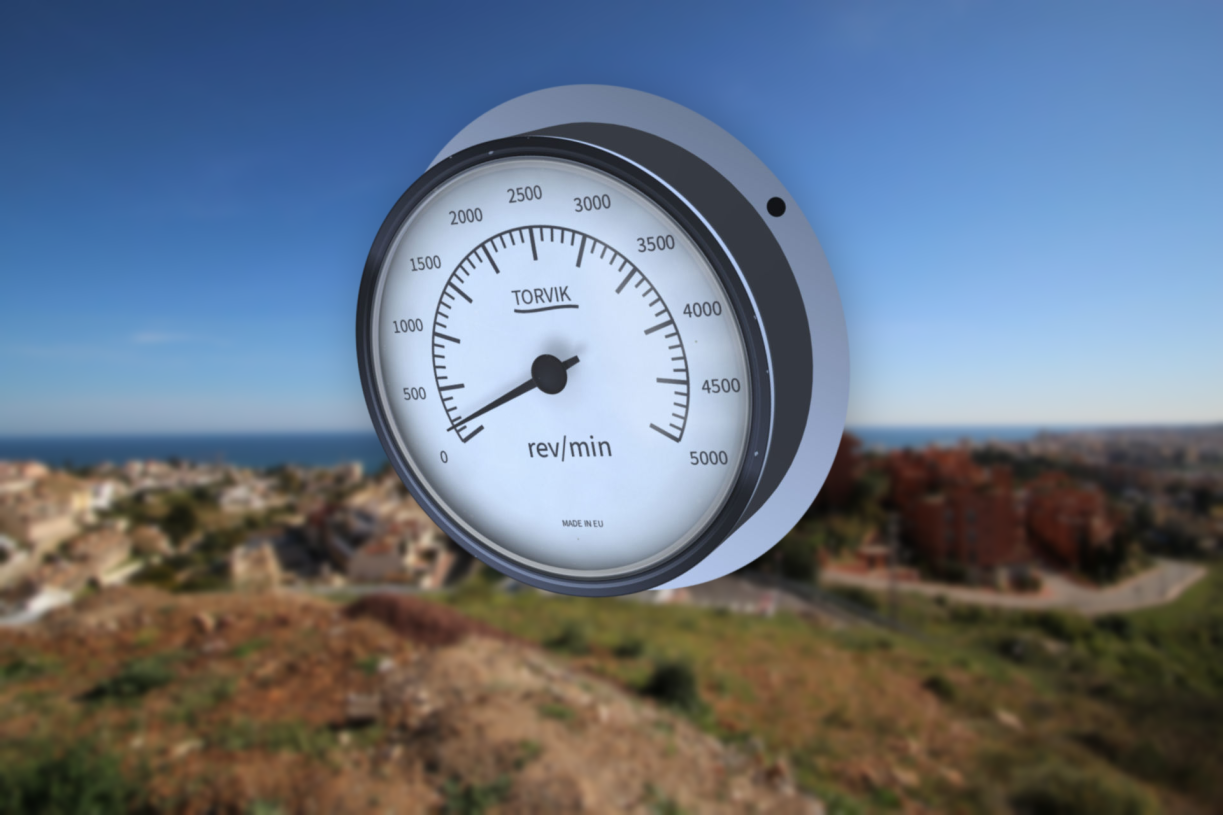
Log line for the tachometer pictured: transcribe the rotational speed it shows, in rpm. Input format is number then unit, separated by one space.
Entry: 150 rpm
